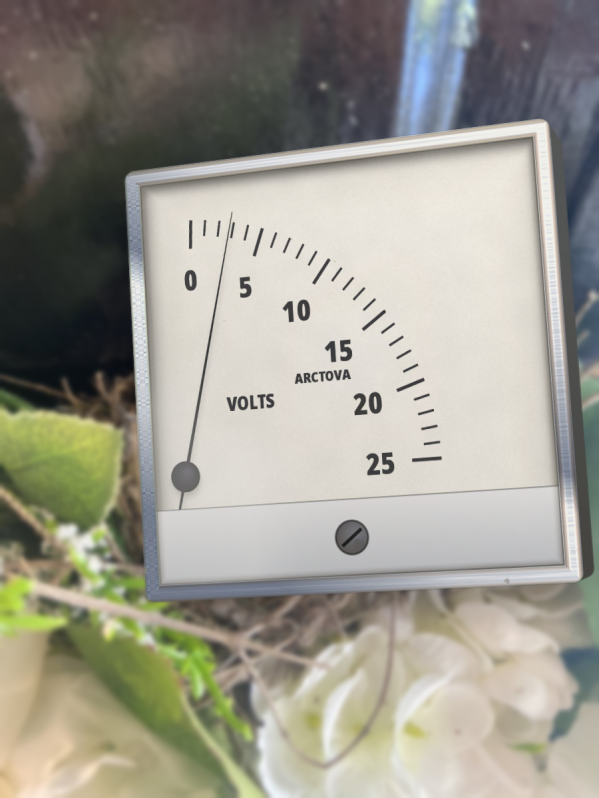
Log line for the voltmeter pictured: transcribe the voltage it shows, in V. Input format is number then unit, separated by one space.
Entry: 3 V
